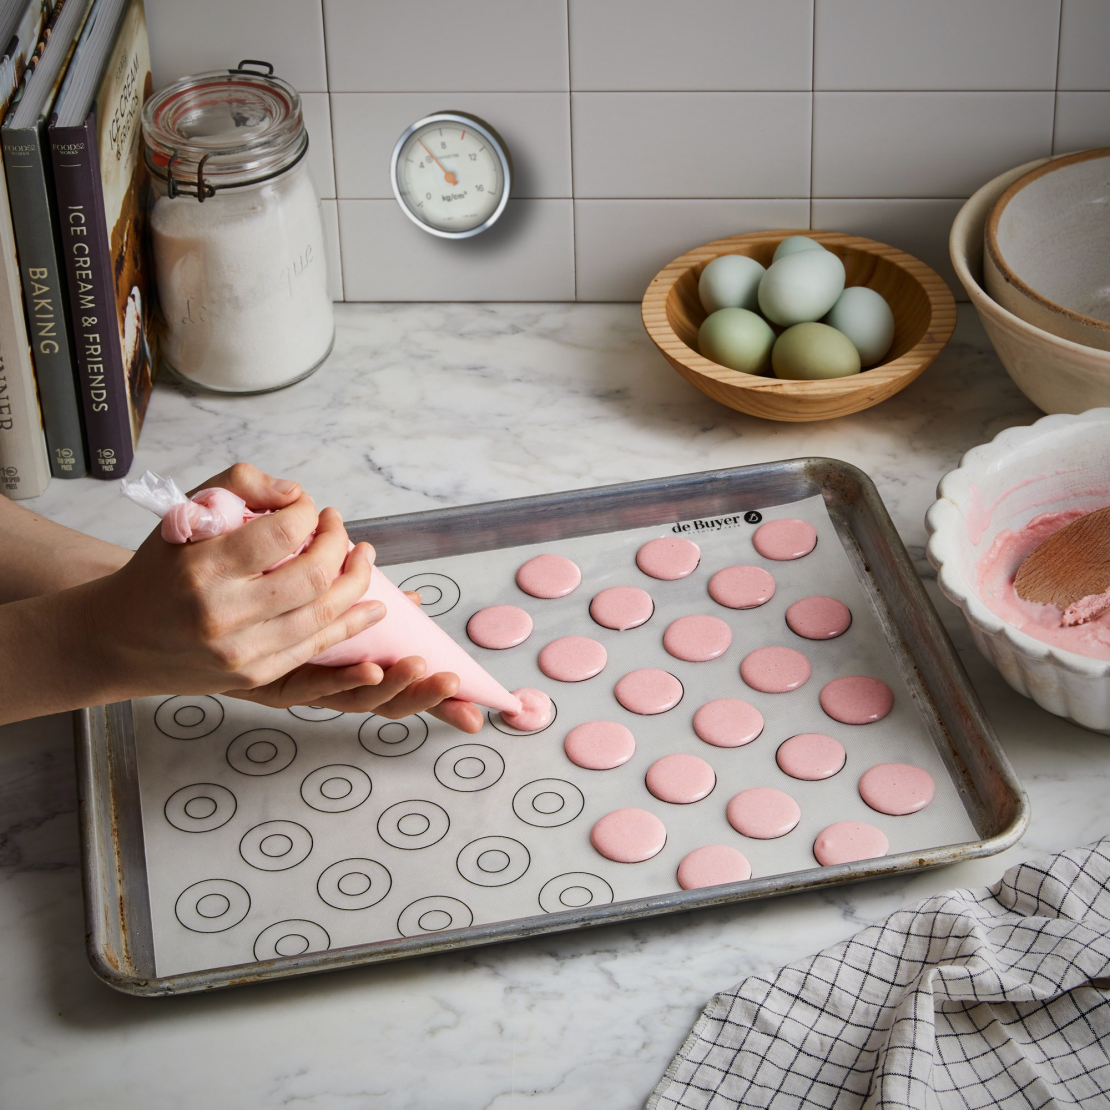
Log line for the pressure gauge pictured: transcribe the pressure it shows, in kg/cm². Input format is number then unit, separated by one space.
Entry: 6 kg/cm²
